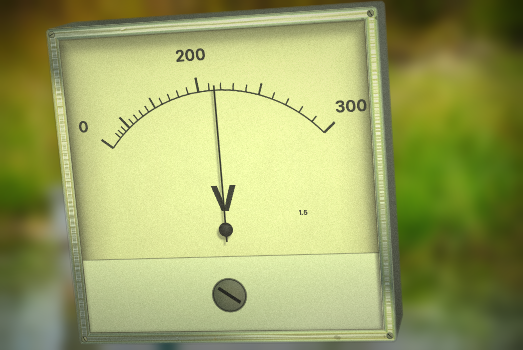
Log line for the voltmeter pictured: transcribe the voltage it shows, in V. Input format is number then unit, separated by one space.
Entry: 215 V
